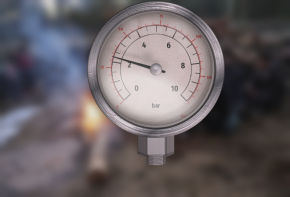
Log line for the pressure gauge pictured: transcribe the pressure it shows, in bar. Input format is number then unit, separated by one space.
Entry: 2.25 bar
